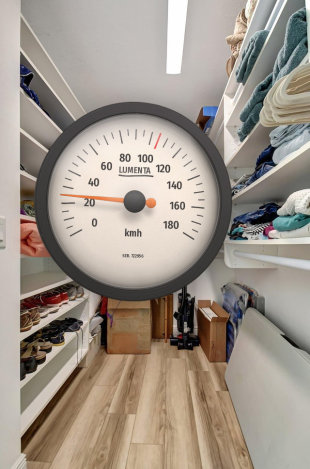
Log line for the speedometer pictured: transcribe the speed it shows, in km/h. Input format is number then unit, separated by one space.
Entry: 25 km/h
